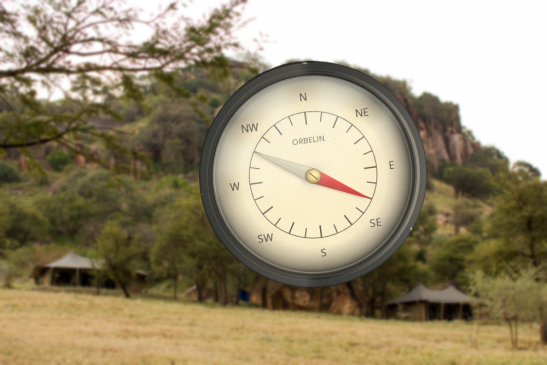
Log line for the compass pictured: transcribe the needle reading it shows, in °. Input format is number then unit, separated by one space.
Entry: 120 °
